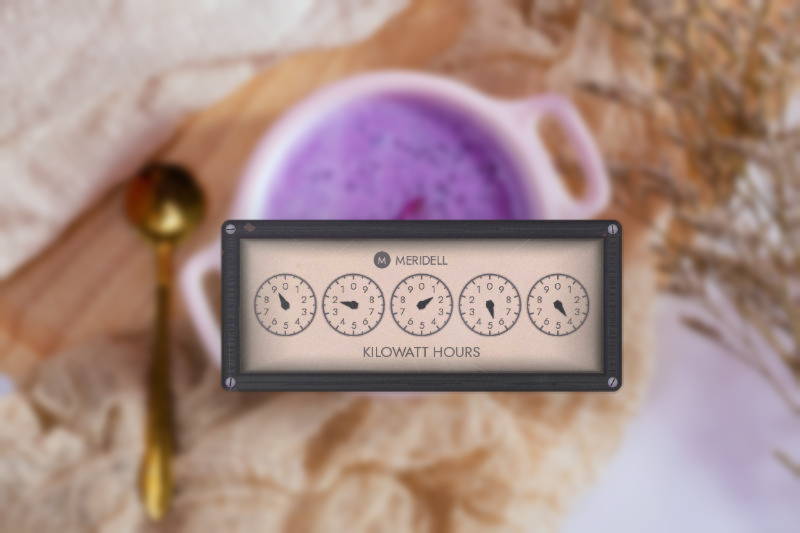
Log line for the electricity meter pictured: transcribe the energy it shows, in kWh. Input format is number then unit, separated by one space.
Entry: 92154 kWh
